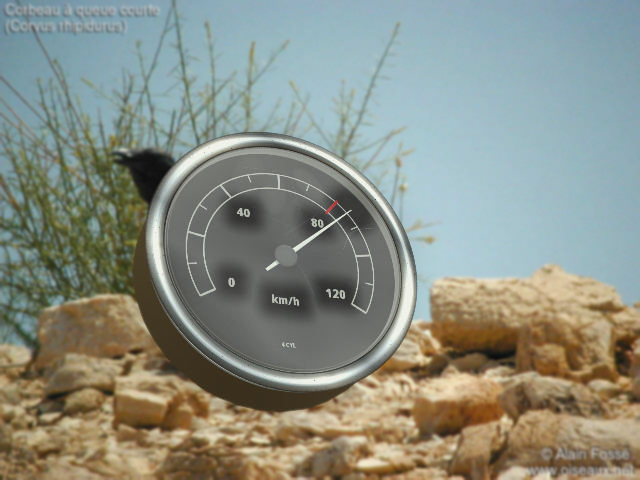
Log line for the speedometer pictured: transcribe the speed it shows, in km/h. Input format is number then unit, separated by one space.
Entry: 85 km/h
